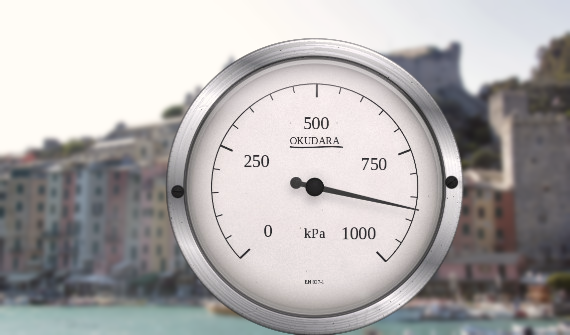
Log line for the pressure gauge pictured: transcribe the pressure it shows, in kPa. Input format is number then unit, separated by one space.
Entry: 875 kPa
